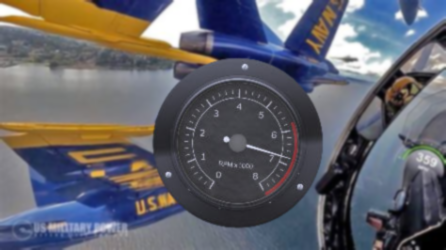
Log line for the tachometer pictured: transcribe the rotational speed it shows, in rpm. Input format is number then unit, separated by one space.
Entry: 6800 rpm
